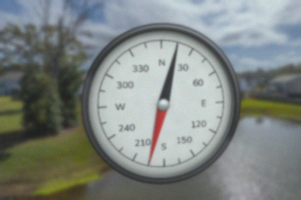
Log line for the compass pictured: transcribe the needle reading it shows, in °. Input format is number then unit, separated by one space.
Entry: 195 °
